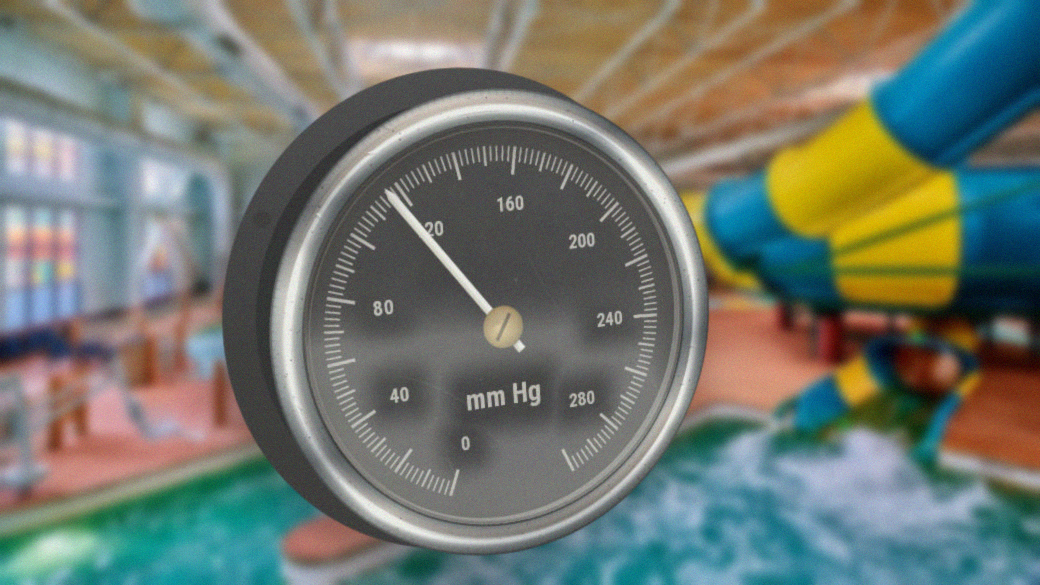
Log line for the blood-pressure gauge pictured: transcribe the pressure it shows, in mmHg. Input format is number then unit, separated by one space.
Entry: 116 mmHg
